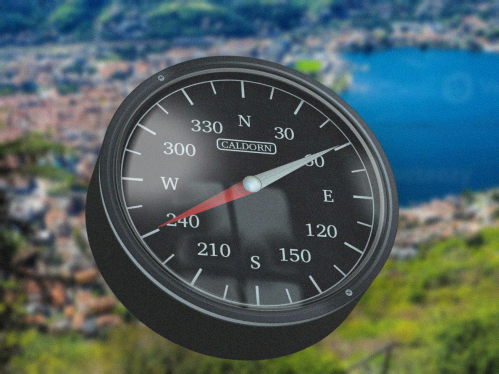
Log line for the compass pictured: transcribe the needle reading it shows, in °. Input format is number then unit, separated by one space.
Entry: 240 °
